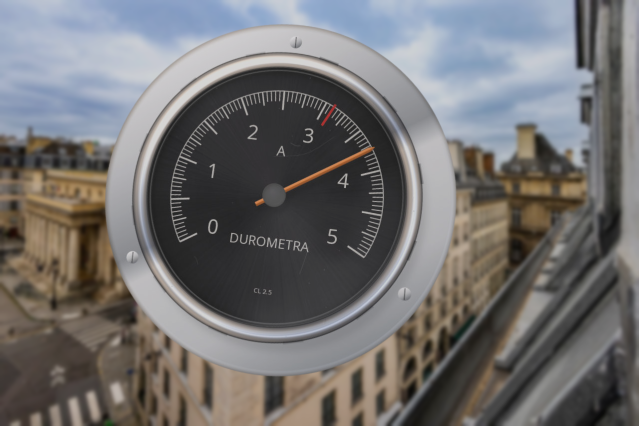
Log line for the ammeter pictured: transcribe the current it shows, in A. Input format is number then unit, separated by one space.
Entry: 3.75 A
